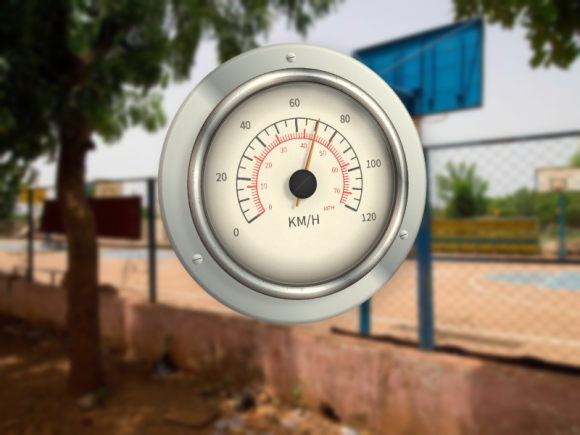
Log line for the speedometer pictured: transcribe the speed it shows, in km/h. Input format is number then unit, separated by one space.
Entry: 70 km/h
